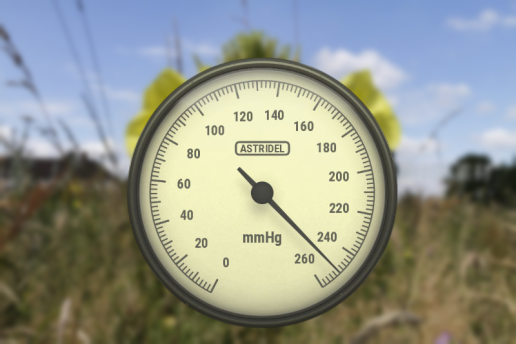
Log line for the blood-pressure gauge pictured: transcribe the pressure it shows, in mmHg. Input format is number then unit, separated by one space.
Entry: 250 mmHg
